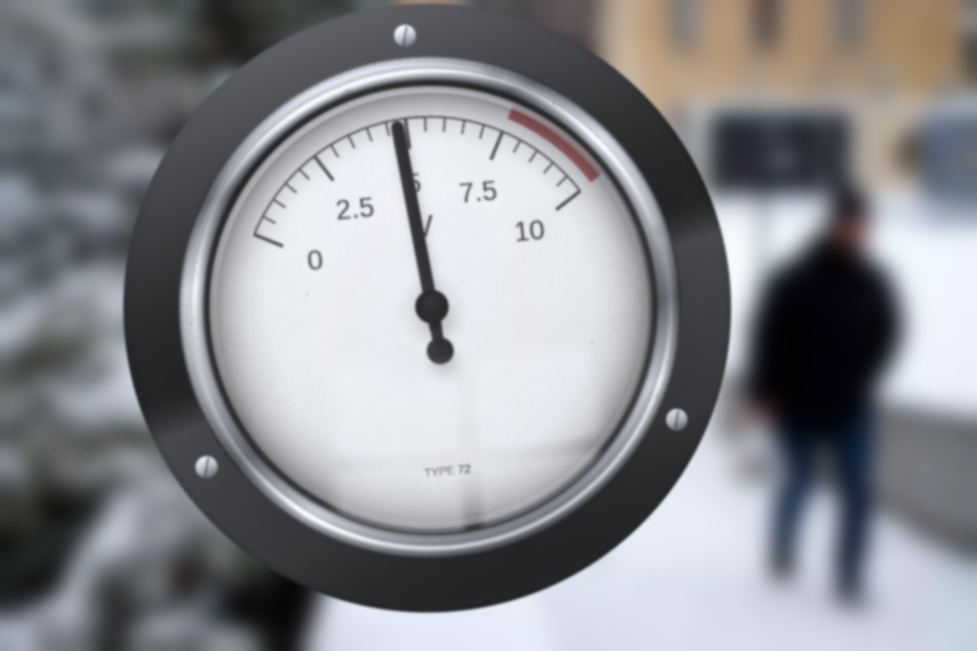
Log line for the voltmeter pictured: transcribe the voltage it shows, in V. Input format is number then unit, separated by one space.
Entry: 4.75 V
